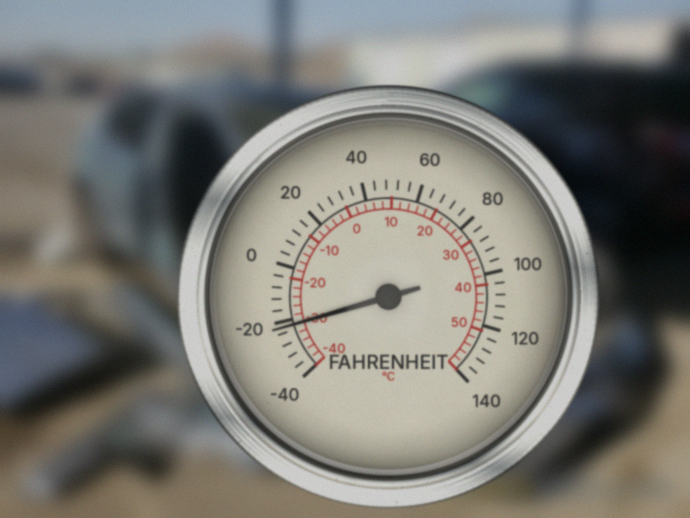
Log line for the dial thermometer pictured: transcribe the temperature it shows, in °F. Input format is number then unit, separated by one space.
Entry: -22 °F
